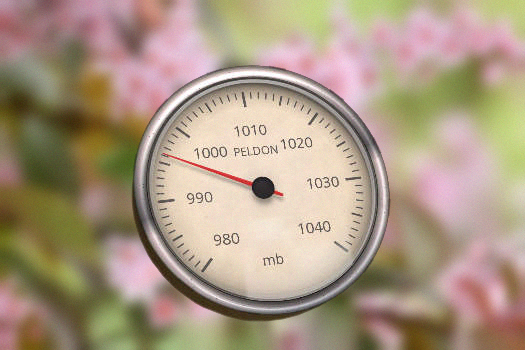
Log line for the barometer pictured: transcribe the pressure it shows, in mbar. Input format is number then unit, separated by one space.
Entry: 996 mbar
